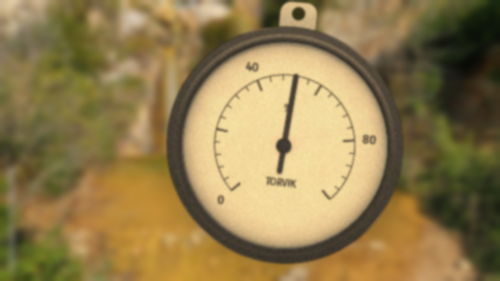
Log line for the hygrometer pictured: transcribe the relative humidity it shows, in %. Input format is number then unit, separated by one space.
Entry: 52 %
